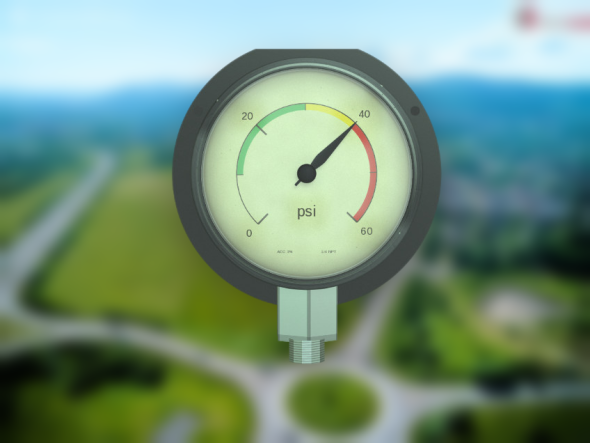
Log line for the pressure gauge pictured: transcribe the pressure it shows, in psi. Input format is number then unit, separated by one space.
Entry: 40 psi
